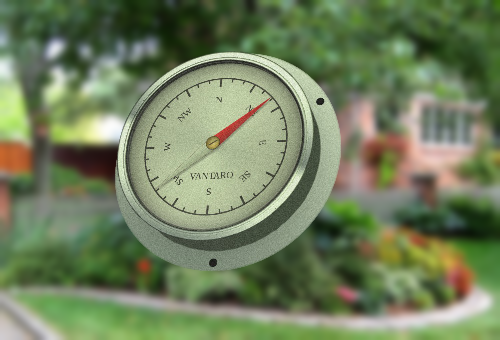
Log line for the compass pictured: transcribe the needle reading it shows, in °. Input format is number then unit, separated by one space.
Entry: 50 °
